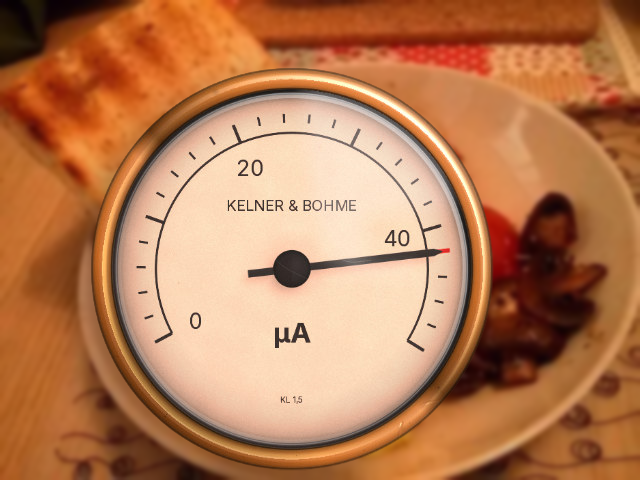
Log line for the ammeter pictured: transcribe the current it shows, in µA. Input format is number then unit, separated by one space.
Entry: 42 µA
